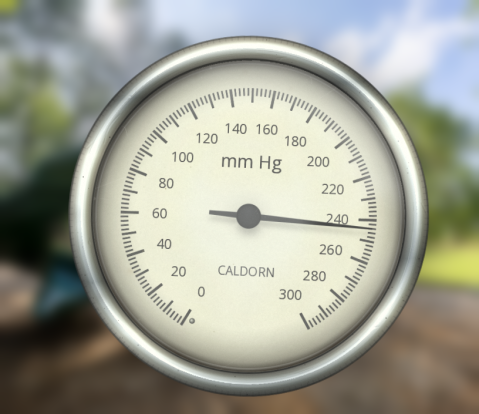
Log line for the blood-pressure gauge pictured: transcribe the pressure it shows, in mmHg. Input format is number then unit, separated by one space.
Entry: 244 mmHg
